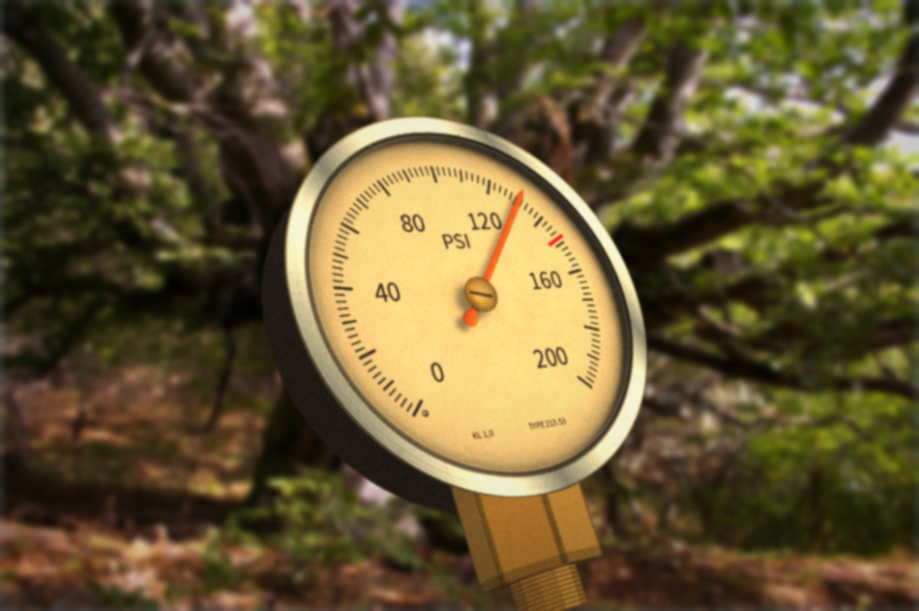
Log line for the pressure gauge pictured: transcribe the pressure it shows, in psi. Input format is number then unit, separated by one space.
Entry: 130 psi
